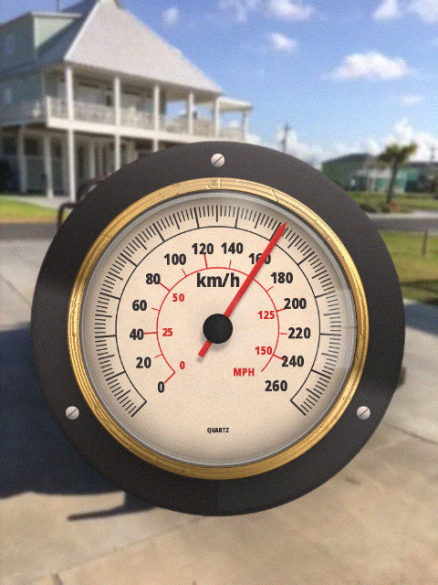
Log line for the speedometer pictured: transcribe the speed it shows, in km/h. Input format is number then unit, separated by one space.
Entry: 162 km/h
